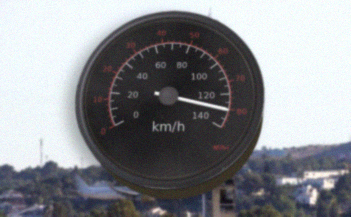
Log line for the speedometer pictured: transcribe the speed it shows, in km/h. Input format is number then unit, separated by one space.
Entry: 130 km/h
